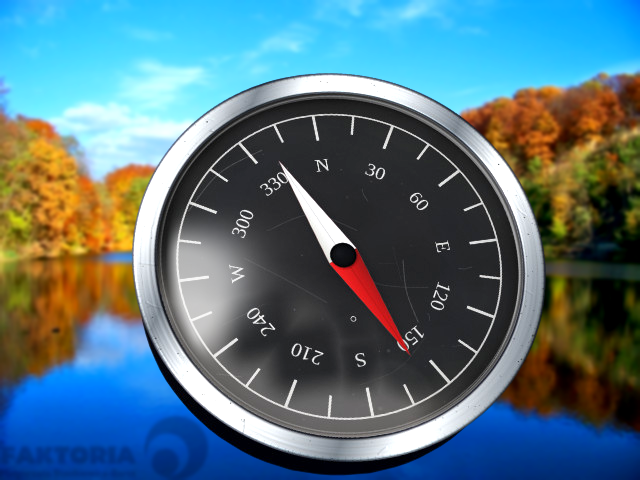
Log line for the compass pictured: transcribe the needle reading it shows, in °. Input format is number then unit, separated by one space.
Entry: 157.5 °
